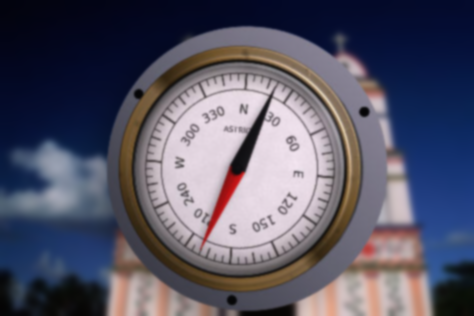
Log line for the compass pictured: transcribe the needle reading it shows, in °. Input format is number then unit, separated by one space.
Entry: 200 °
